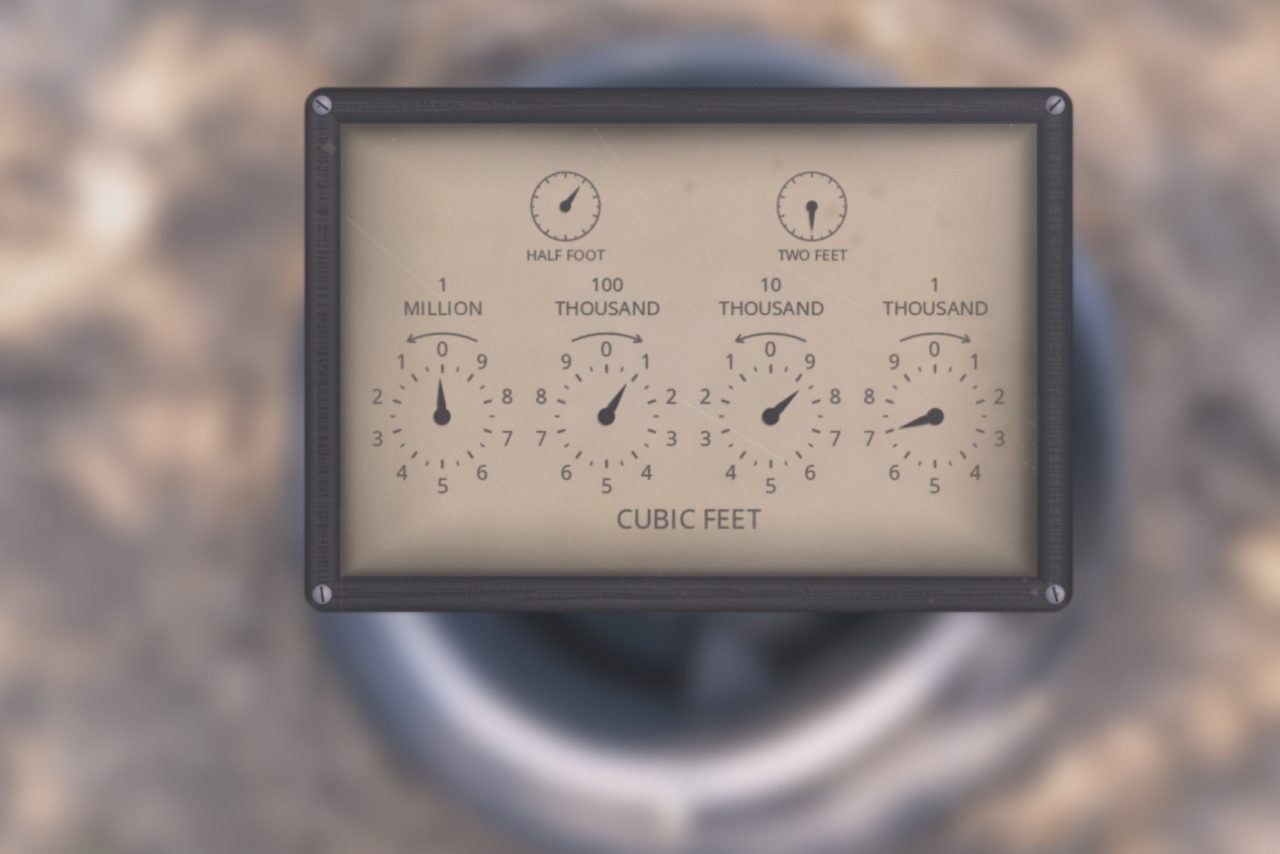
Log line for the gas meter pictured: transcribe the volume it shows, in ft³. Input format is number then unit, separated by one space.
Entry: 8700 ft³
